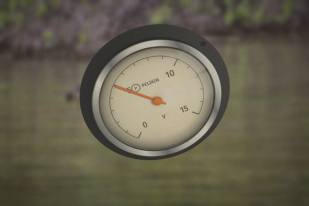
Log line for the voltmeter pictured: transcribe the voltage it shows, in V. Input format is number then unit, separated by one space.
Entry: 5 V
